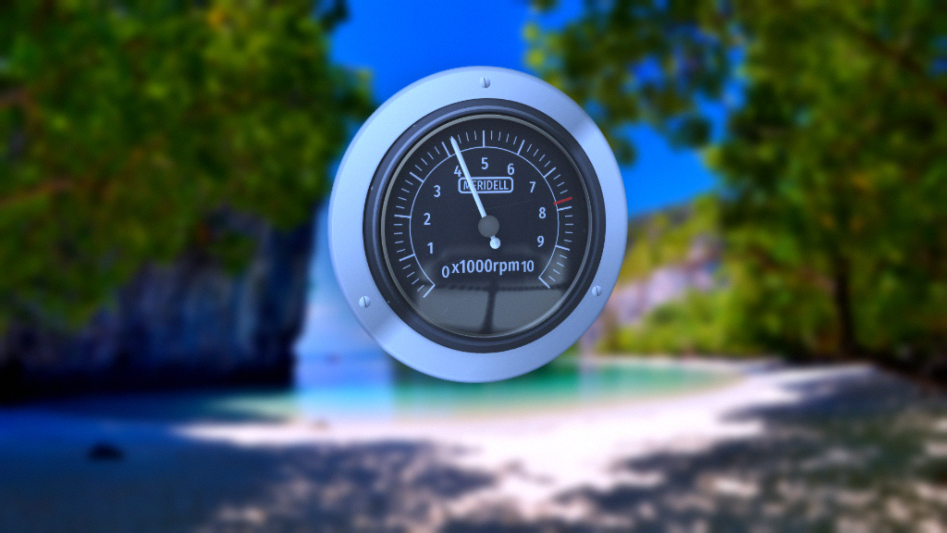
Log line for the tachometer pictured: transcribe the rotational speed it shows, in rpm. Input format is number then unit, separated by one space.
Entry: 4200 rpm
